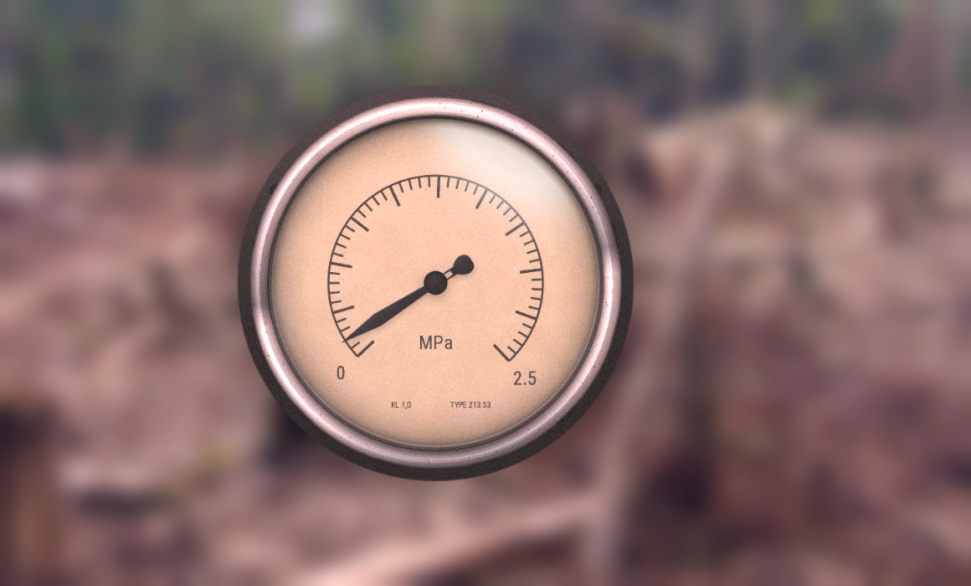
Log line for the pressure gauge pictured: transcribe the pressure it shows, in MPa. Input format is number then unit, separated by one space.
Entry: 0.1 MPa
